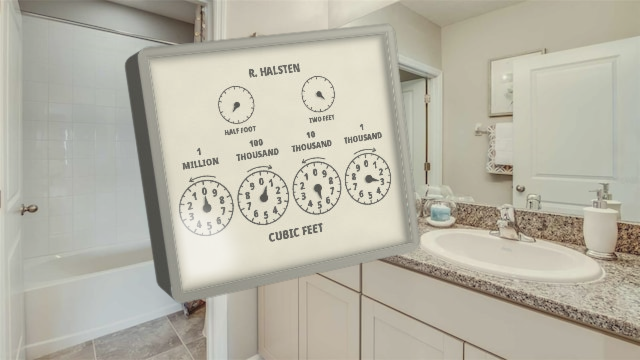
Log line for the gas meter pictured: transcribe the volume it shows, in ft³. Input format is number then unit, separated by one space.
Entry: 5300 ft³
